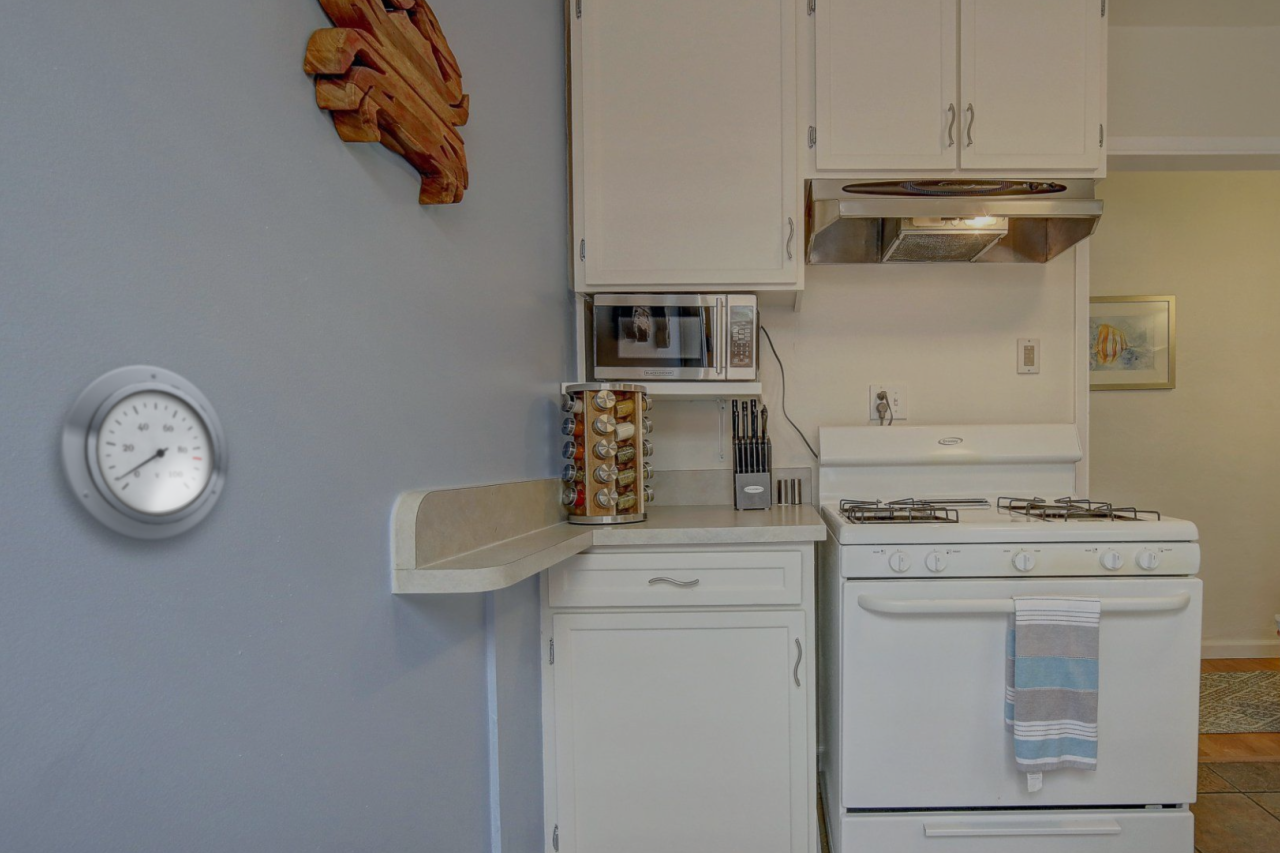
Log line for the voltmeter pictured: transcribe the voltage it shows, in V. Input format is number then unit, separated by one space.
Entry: 5 V
